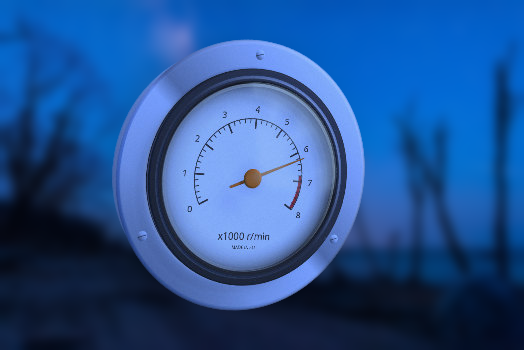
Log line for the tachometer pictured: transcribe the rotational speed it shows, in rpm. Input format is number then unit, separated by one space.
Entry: 6200 rpm
